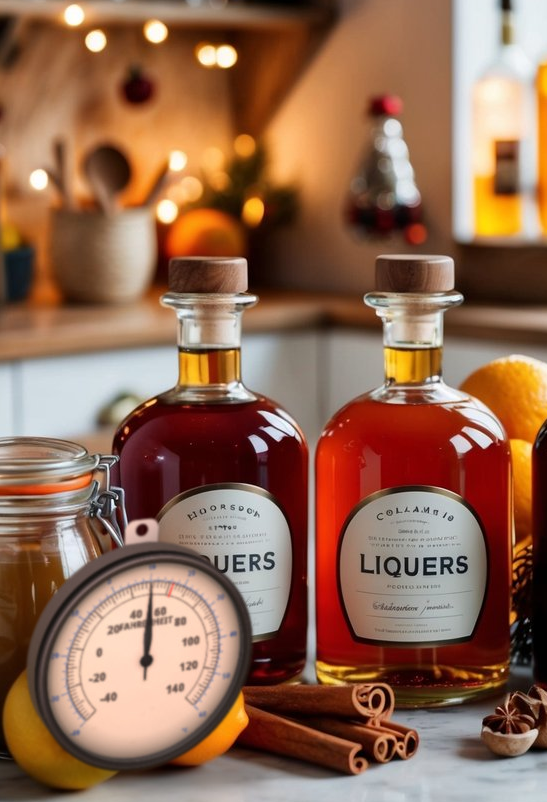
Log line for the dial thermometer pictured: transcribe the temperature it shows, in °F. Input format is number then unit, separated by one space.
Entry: 50 °F
